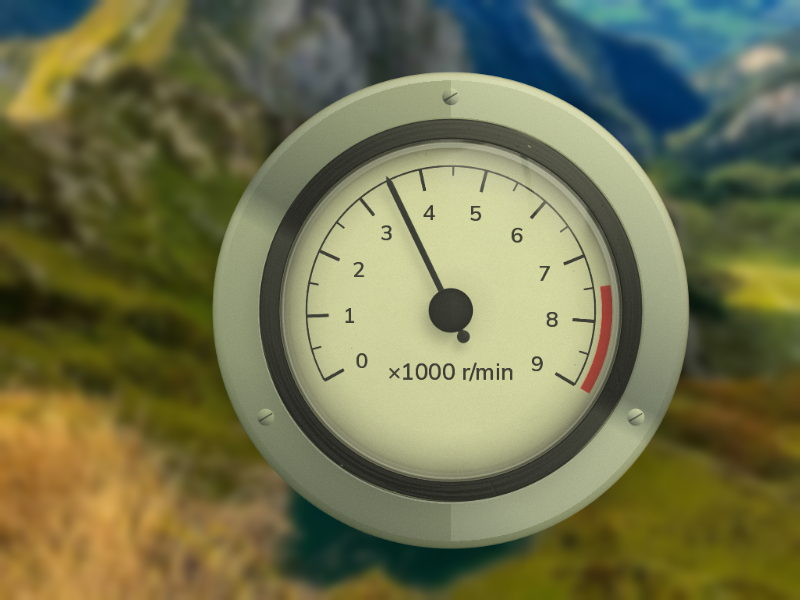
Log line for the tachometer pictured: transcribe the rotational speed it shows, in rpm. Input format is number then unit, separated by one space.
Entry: 3500 rpm
